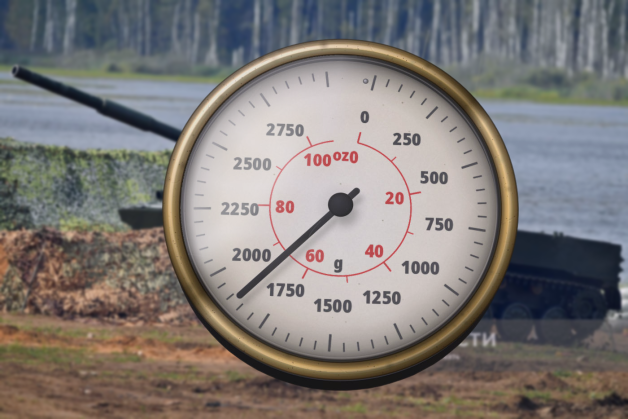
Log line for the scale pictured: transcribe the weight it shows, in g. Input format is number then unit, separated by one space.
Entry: 1875 g
